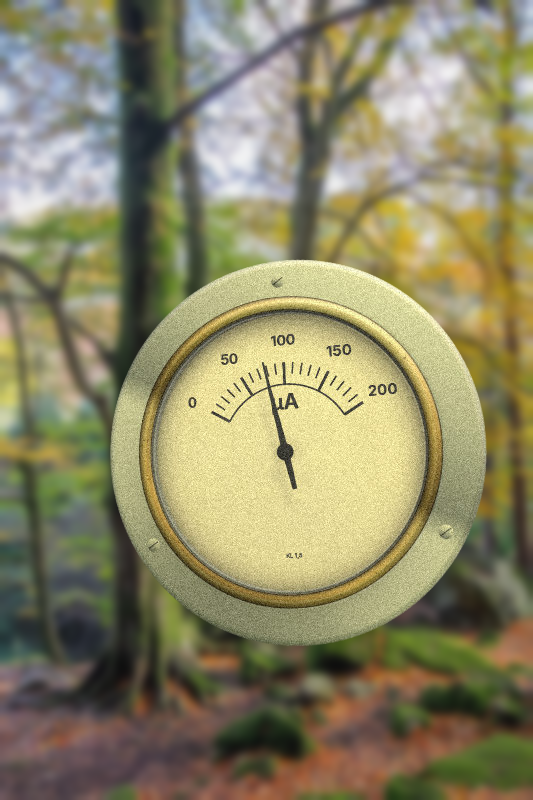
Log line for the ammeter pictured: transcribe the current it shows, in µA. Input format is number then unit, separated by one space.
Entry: 80 µA
